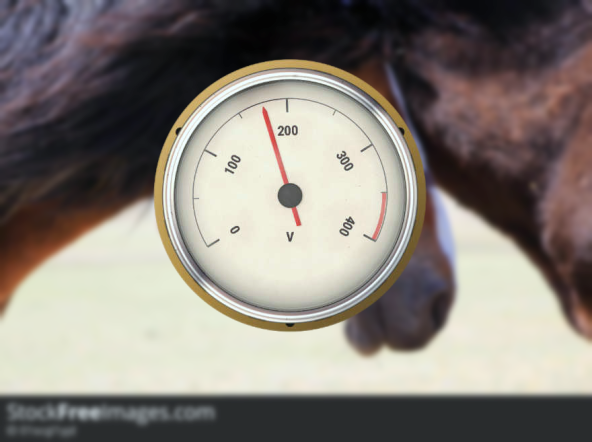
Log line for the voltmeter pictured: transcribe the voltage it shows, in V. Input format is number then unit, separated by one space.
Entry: 175 V
